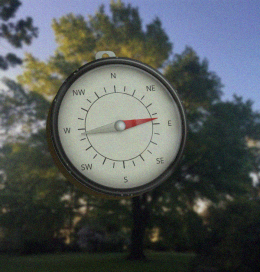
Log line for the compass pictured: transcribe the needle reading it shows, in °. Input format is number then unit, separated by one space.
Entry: 82.5 °
